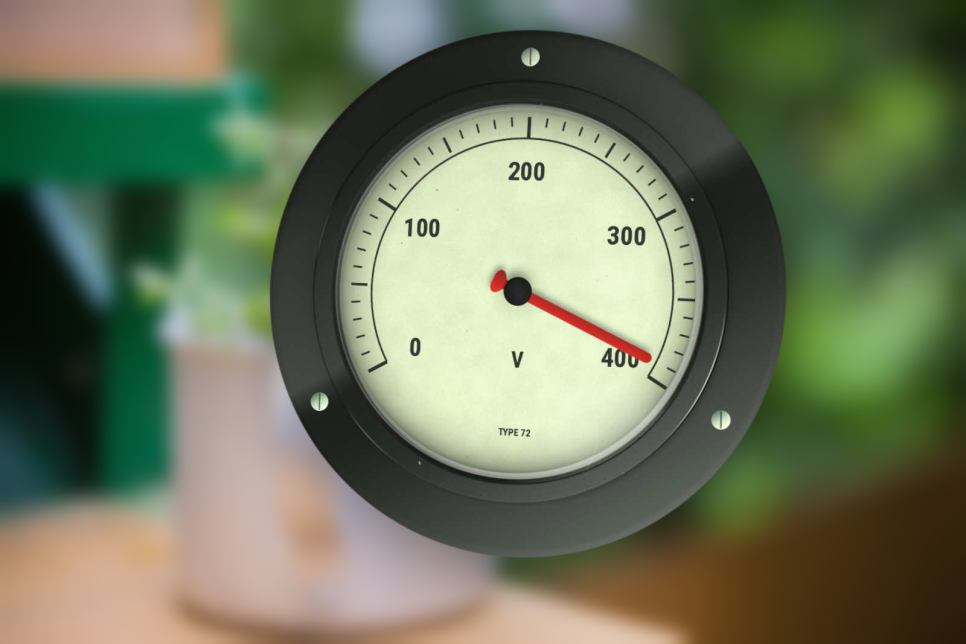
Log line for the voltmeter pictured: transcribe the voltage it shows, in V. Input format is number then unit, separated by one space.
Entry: 390 V
